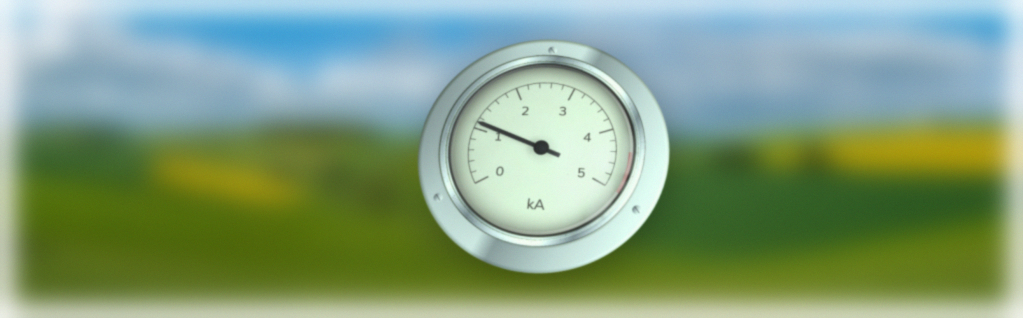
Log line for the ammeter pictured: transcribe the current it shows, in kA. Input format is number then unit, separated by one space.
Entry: 1.1 kA
